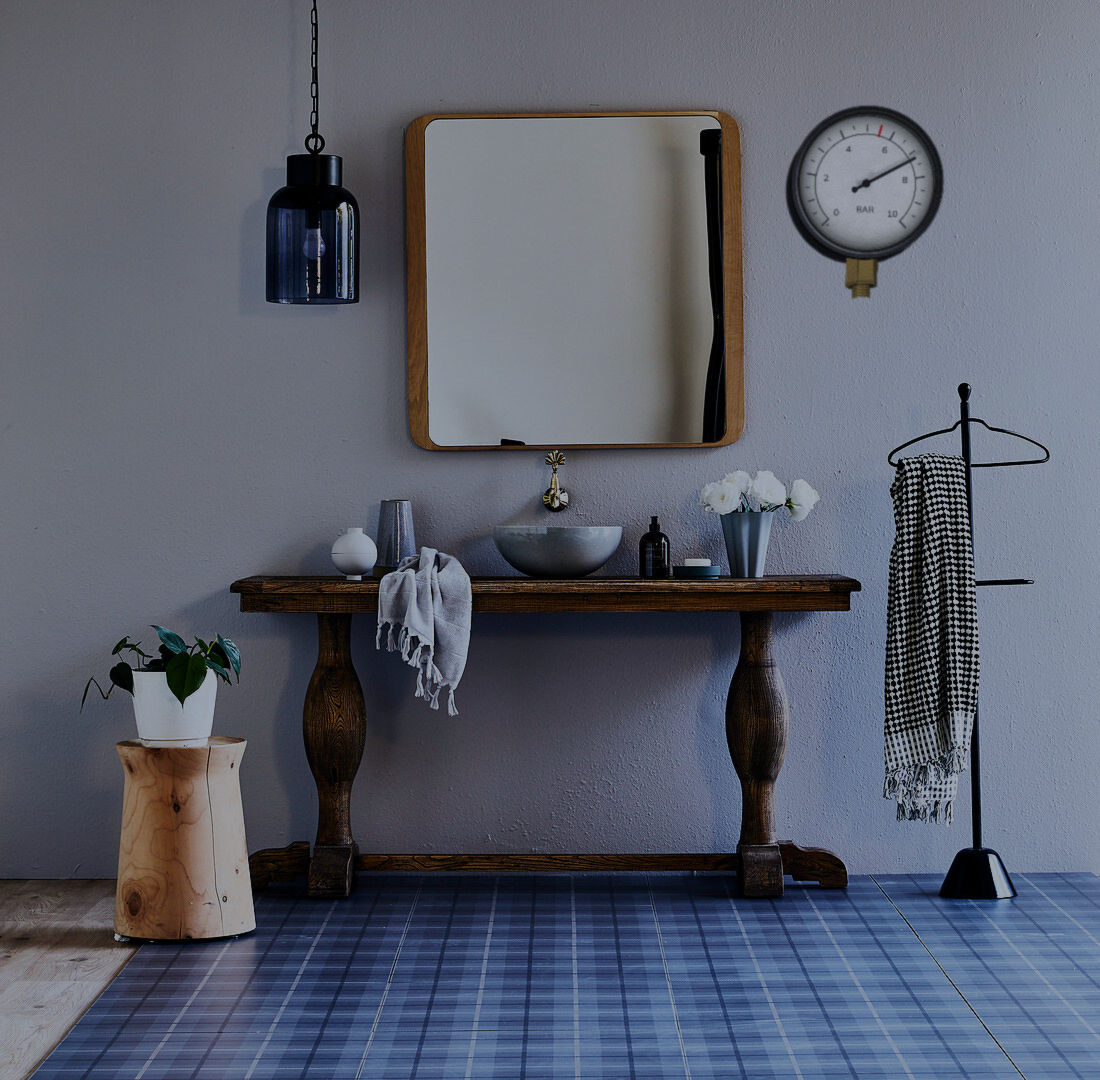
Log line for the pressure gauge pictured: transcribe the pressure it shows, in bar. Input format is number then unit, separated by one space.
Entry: 7.25 bar
